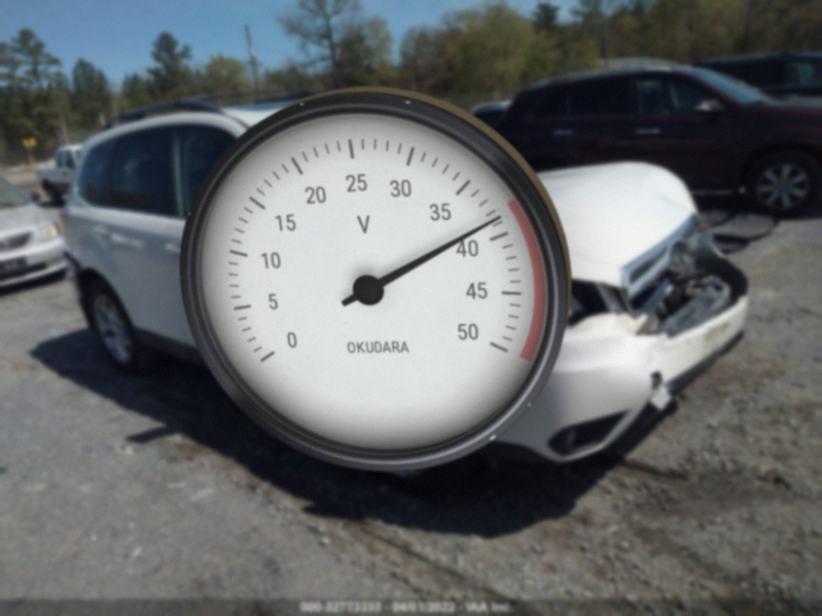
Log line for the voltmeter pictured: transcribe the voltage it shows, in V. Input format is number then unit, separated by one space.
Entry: 38.5 V
